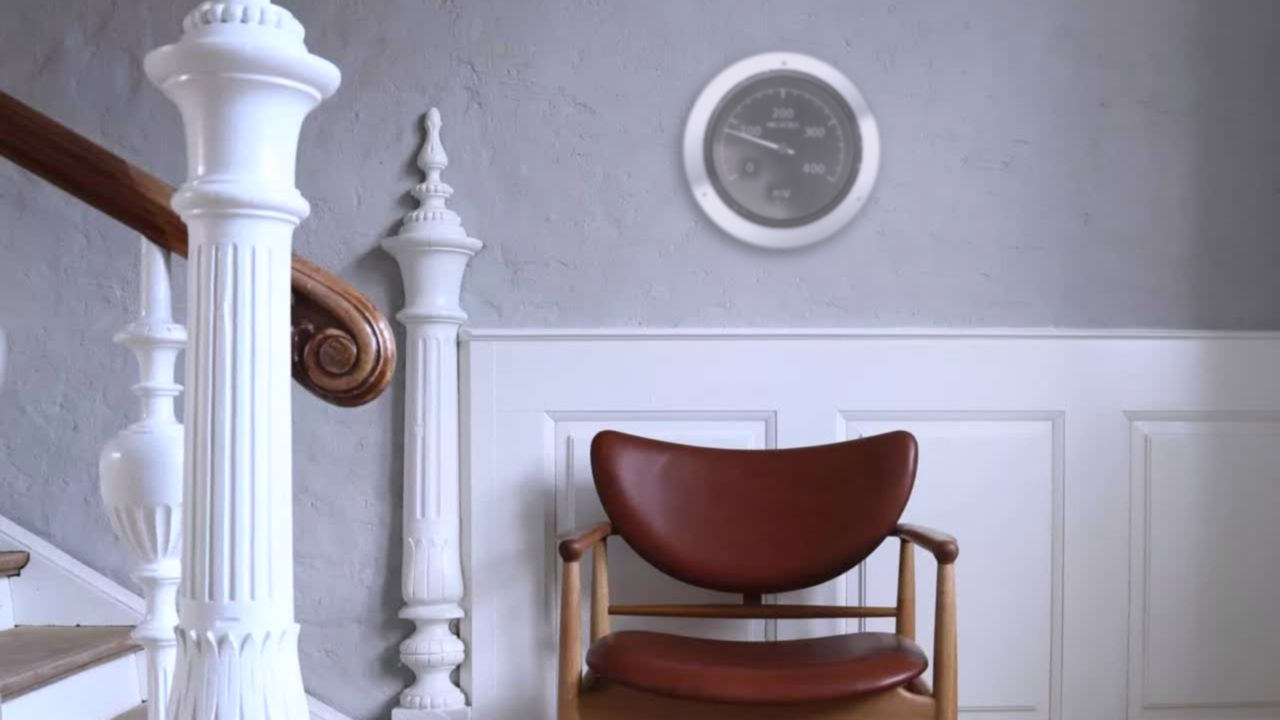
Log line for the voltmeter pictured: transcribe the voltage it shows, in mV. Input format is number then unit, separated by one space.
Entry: 80 mV
